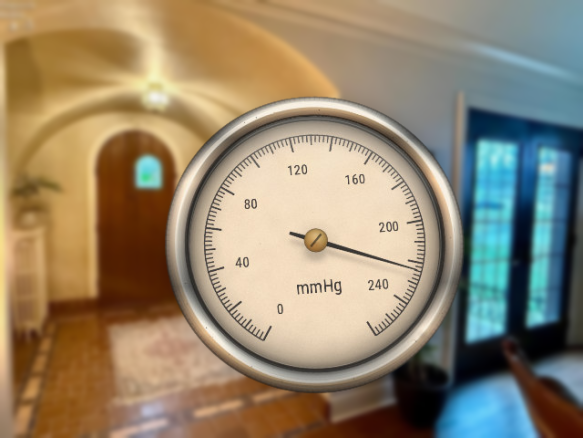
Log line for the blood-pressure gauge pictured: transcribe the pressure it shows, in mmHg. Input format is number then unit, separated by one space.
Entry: 224 mmHg
